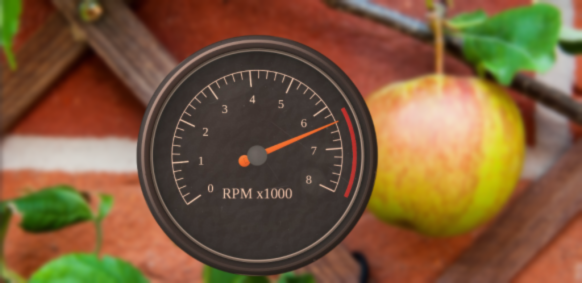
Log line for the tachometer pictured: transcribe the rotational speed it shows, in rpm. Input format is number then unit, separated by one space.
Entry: 6400 rpm
